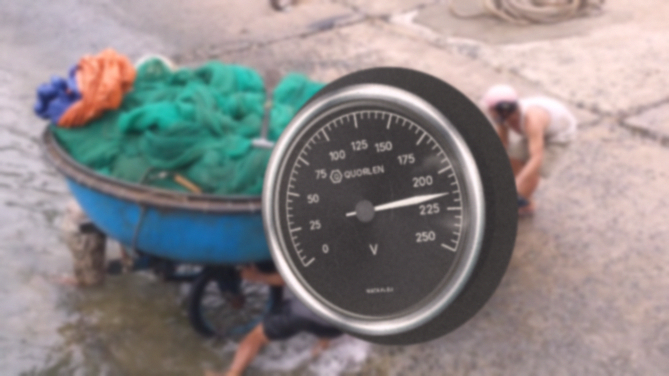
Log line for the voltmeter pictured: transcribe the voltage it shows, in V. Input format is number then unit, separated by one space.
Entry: 215 V
